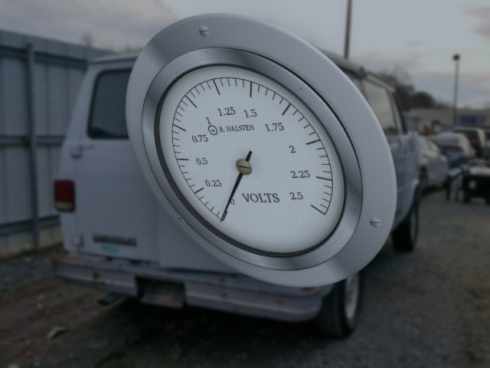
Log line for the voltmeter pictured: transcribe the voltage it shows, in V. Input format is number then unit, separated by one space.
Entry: 0 V
